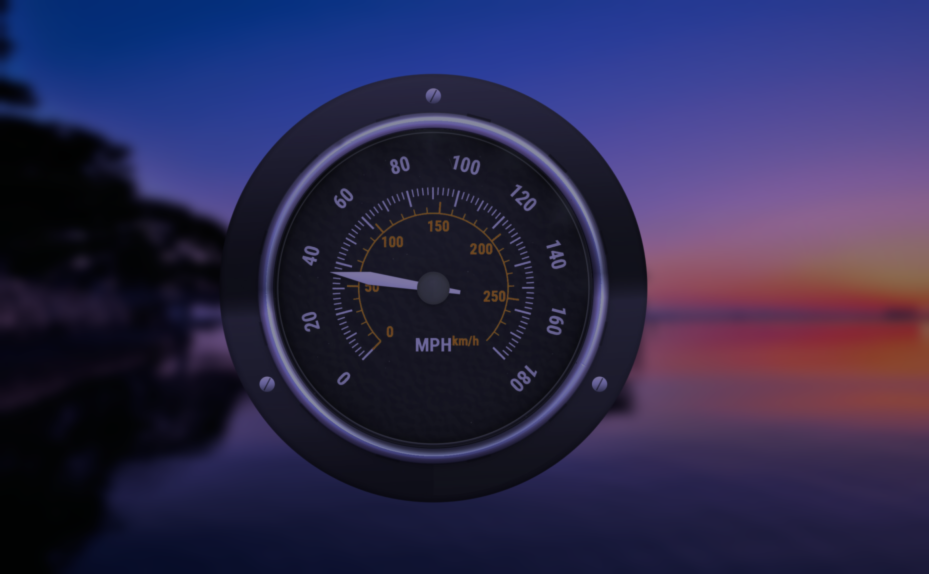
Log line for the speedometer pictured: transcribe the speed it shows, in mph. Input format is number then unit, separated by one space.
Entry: 36 mph
